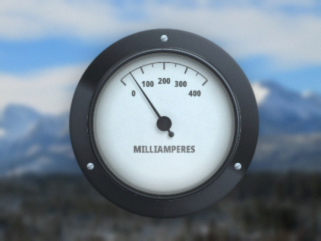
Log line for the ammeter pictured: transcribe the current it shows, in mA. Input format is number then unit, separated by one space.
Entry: 50 mA
